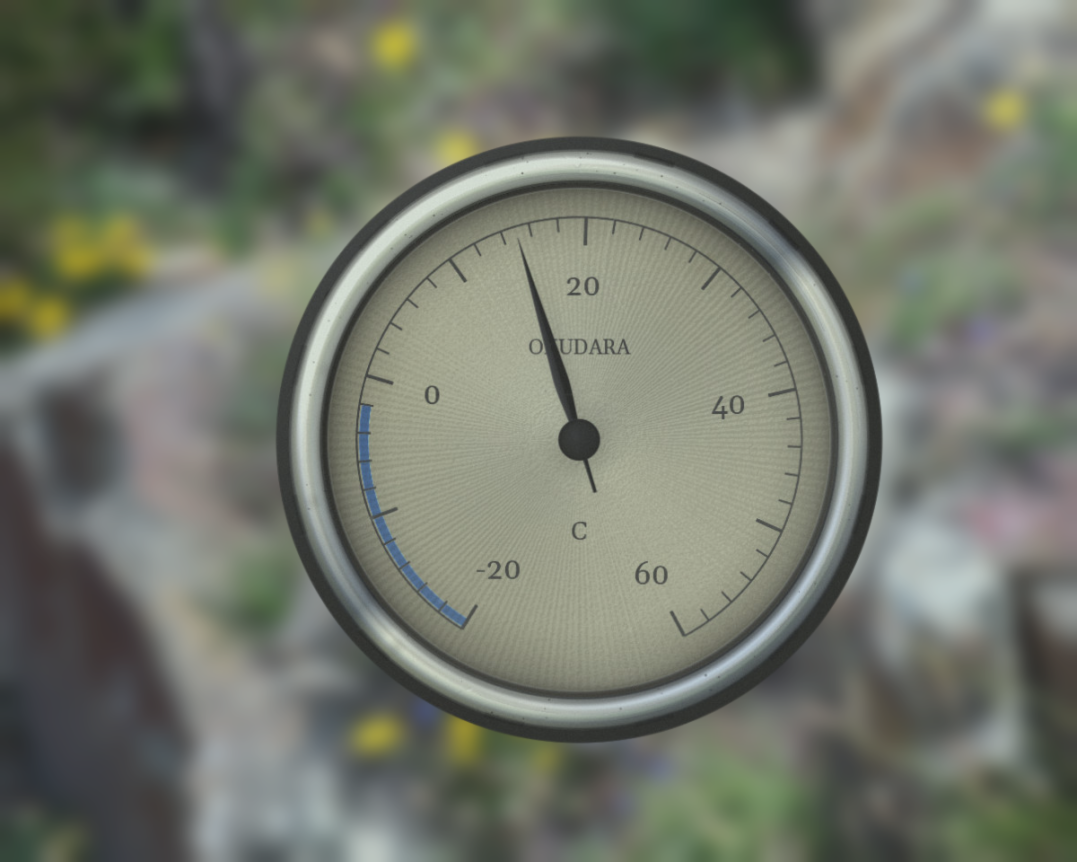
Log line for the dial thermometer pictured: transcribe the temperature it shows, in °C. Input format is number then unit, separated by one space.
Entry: 15 °C
